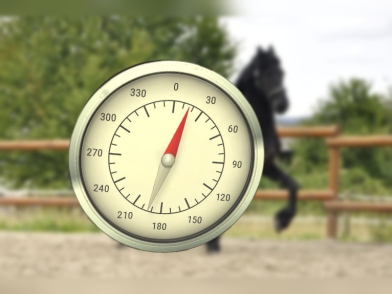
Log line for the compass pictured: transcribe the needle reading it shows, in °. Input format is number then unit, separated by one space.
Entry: 15 °
